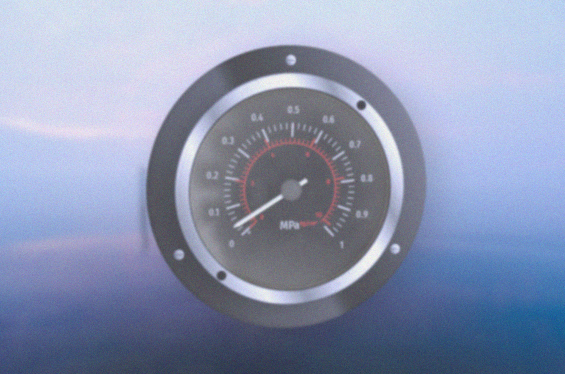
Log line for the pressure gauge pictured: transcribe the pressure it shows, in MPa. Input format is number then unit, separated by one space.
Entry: 0.04 MPa
